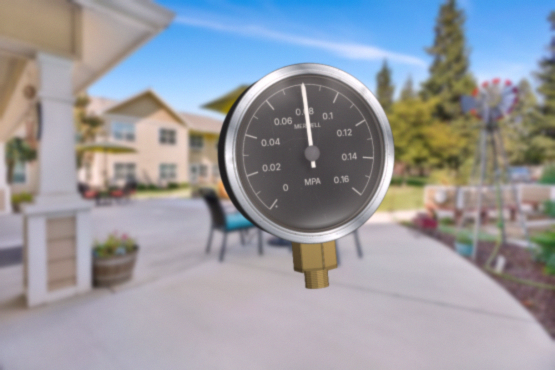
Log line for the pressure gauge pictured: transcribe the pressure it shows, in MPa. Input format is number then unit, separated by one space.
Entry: 0.08 MPa
